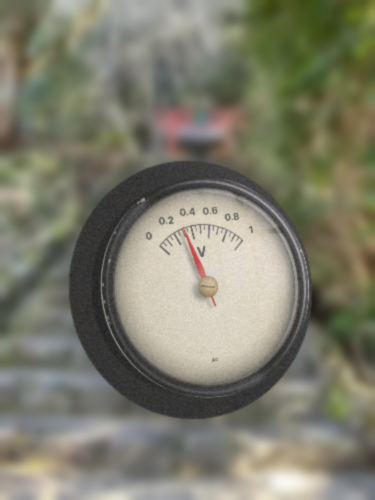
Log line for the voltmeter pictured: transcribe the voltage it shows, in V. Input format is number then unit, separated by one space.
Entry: 0.3 V
